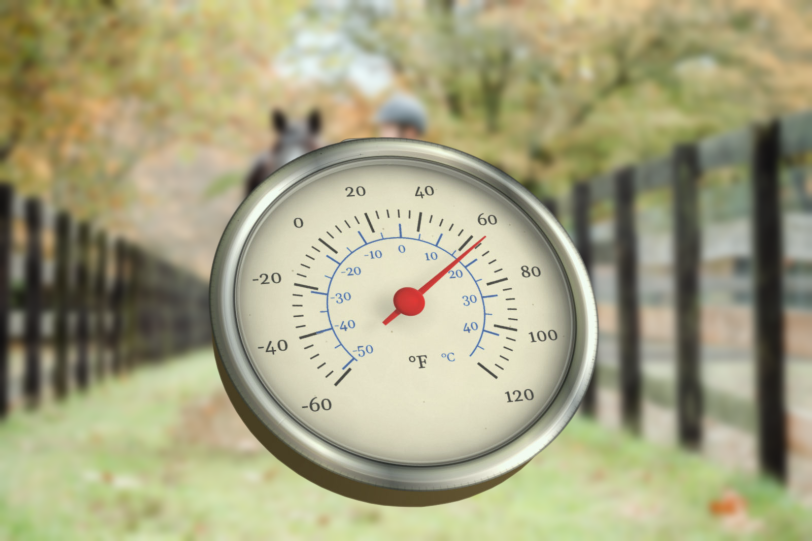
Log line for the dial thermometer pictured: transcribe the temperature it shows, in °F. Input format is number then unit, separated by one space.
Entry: 64 °F
